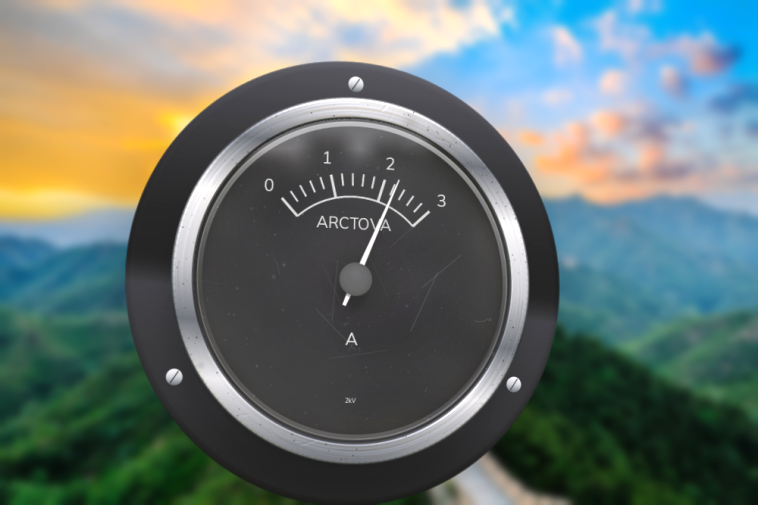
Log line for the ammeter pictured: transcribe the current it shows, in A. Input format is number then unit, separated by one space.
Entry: 2.2 A
